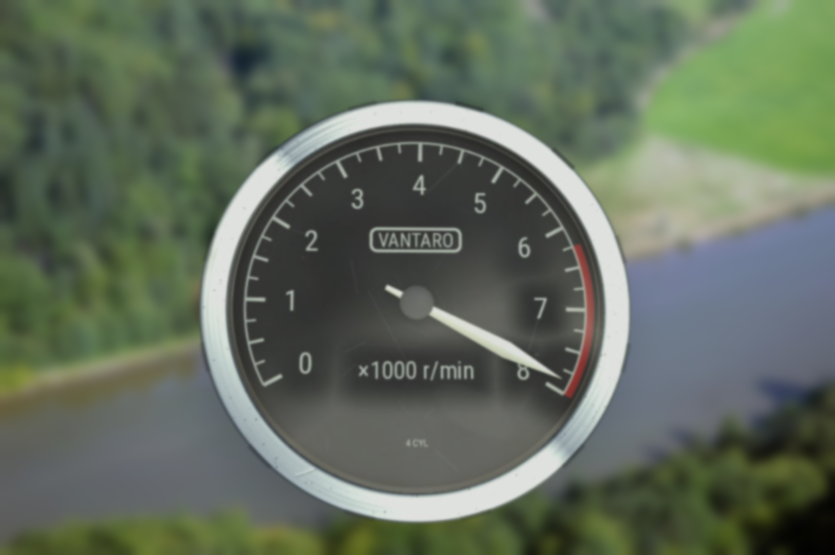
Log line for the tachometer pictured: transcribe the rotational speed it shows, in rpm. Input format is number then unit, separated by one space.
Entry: 7875 rpm
